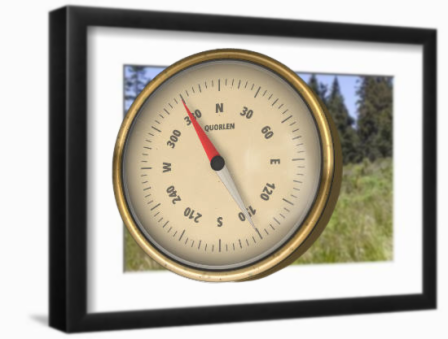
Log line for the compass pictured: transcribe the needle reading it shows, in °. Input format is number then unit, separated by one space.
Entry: 330 °
